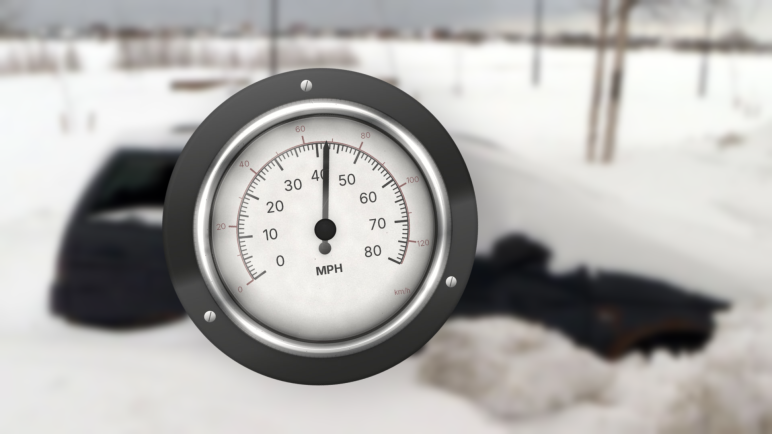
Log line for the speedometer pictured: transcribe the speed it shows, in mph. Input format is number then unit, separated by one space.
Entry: 42 mph
